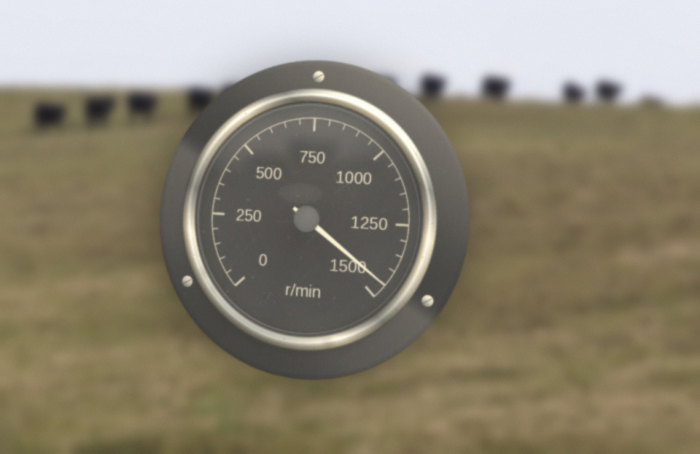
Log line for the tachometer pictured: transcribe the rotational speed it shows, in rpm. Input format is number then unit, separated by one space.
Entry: 1450 rpm
